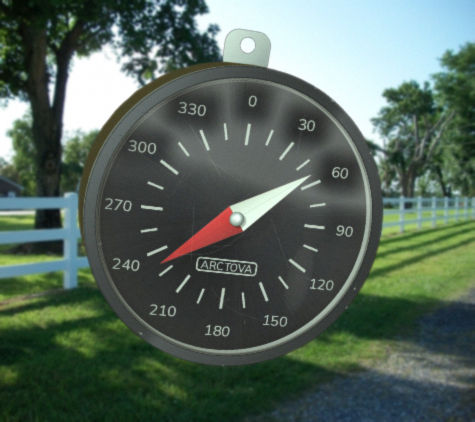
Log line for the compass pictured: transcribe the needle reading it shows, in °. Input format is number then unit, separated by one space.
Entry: 232.5 °
